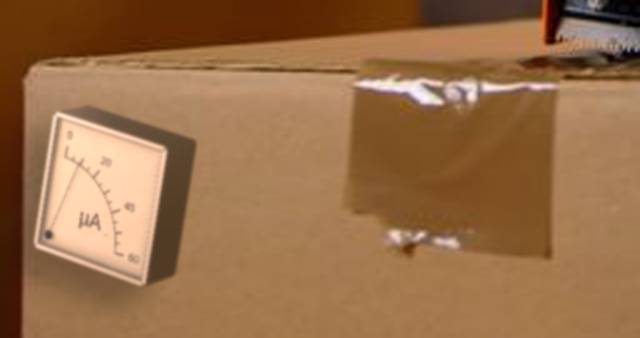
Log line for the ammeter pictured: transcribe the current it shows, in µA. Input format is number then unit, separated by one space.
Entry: 10 µA
